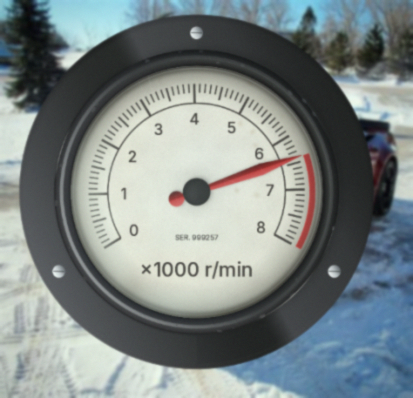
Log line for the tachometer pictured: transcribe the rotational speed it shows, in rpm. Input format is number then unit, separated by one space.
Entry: 6400 rpm
